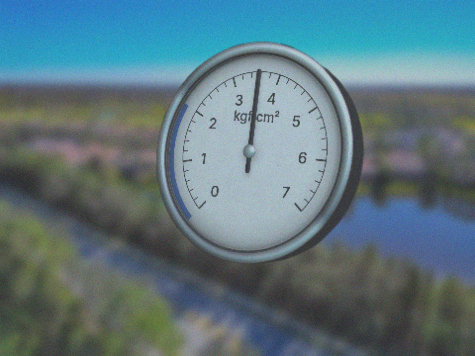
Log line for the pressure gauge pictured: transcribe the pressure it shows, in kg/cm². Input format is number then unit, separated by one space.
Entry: 3.6 kg/cm²
